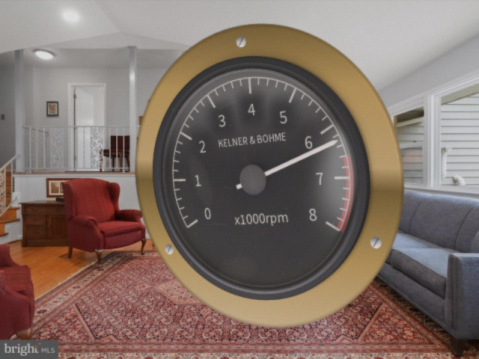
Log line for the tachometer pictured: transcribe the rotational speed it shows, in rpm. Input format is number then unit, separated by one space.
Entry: 6300 rpm
